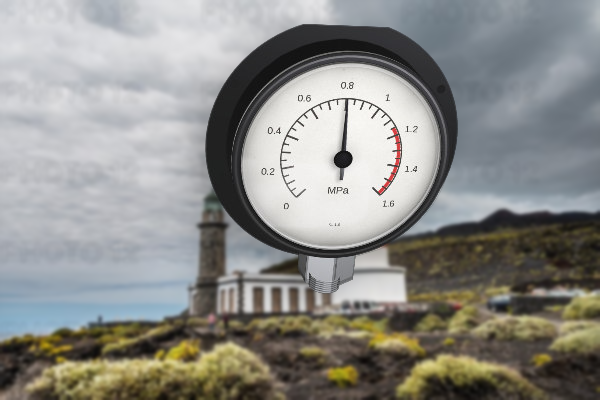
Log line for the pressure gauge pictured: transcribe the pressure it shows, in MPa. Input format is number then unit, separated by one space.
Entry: 0.8 MPa
